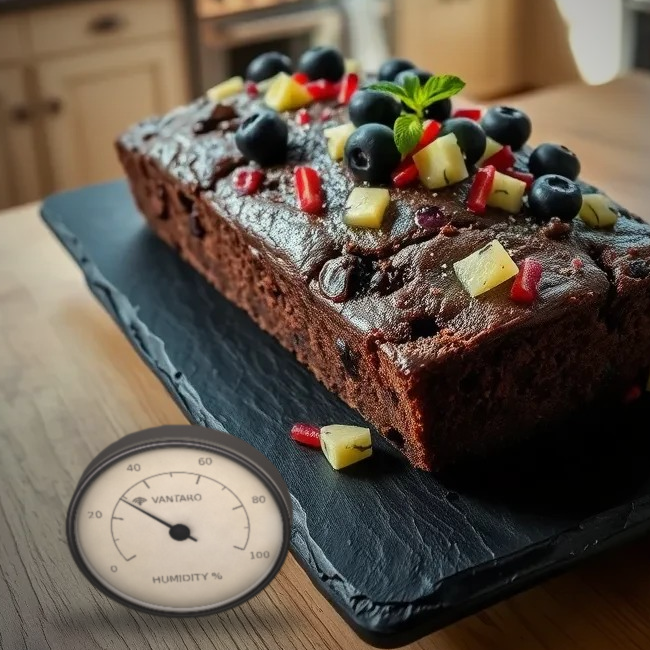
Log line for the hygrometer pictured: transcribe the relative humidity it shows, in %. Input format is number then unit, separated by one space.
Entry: 30 %
